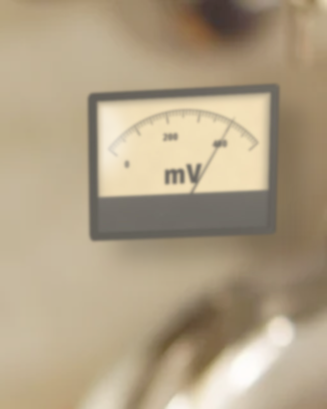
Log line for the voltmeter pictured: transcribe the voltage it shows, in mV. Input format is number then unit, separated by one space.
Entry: 400 mV
